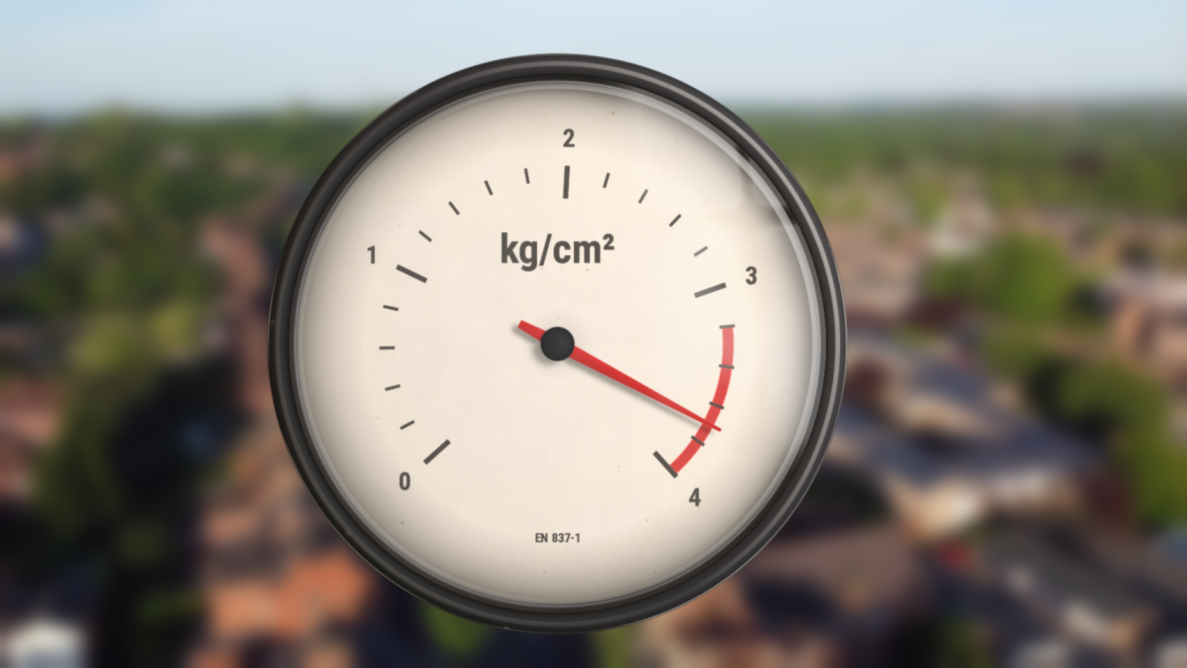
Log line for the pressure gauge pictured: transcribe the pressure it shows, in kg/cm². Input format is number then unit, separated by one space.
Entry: 3.7 kg/cm²
